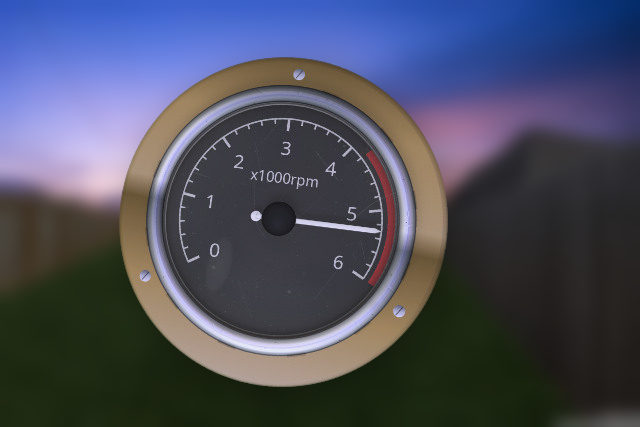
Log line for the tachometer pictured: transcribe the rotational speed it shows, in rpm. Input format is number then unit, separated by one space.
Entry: 5300 rpm
